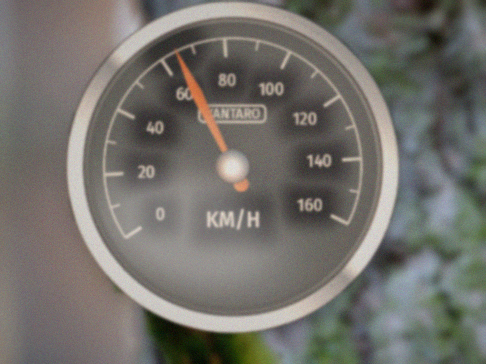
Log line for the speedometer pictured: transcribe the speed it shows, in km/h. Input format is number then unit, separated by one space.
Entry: 65 km/h
